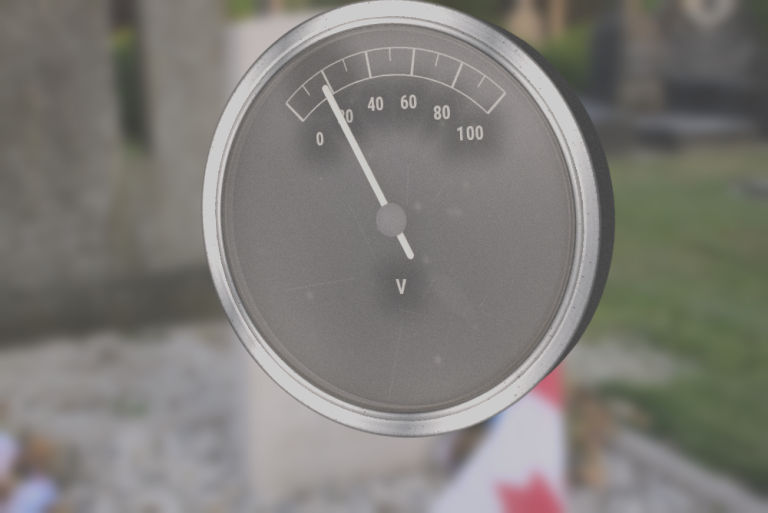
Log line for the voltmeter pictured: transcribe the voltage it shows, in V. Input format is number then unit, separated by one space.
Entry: 20 V
